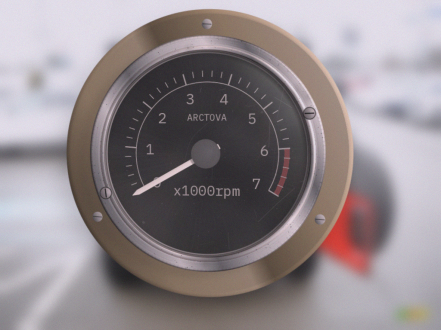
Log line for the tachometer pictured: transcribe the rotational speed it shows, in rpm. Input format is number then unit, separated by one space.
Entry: 0 rpm
